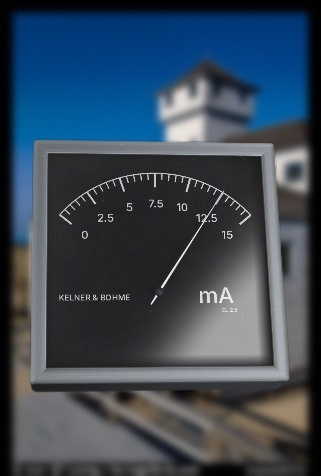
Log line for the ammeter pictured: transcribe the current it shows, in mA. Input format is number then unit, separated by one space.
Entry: 12.5 mA
